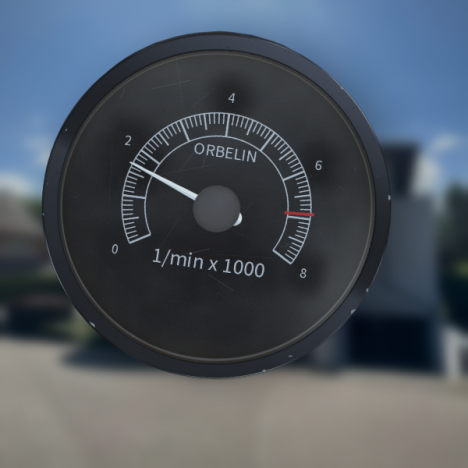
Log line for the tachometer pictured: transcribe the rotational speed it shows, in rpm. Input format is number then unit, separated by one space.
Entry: 1700 rpm
